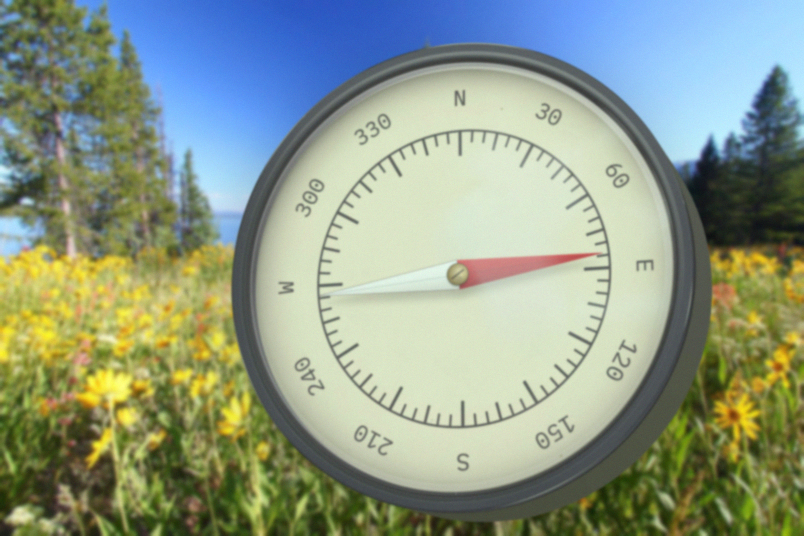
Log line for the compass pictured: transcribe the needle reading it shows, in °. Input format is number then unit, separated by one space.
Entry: 85 °
